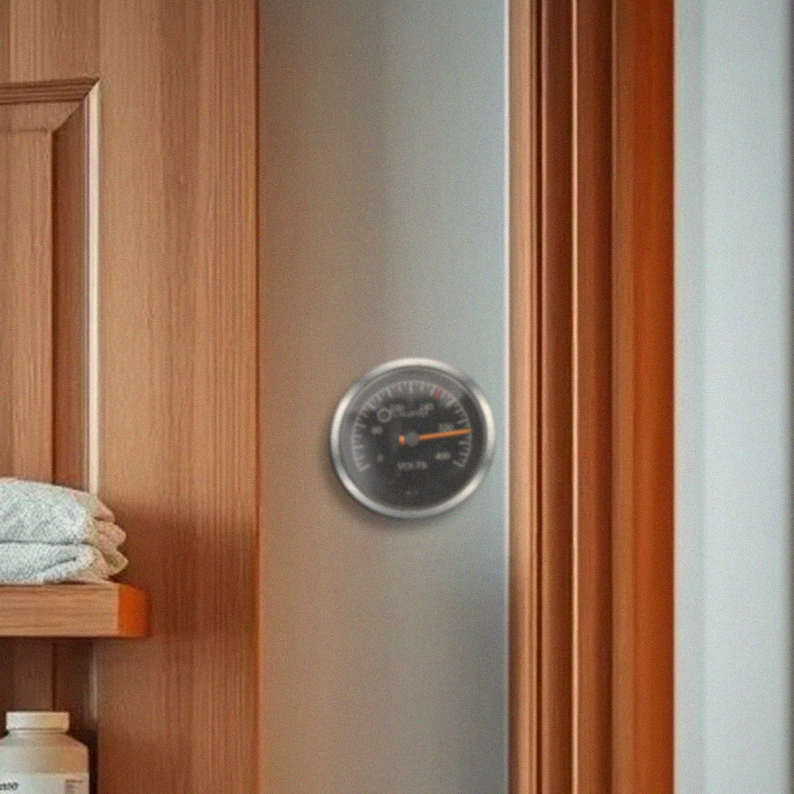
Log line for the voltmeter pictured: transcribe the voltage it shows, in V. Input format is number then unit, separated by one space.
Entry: 340 V
